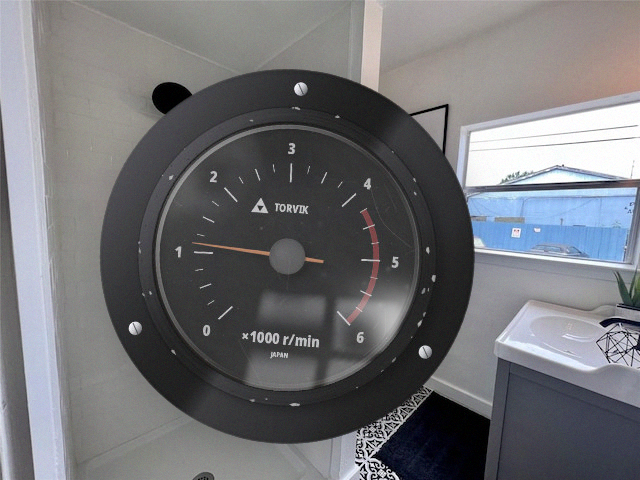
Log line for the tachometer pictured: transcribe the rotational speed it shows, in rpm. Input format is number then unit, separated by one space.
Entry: 1125 rpm
